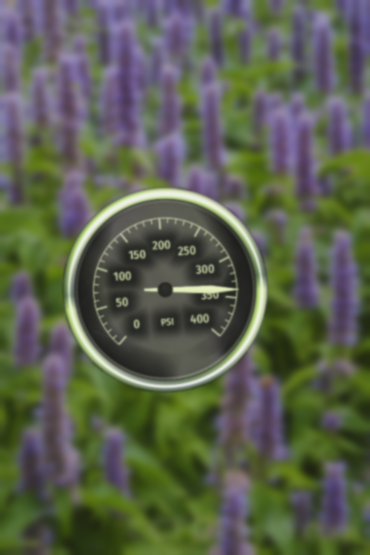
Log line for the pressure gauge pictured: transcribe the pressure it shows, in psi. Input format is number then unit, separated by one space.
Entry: 340 psi
